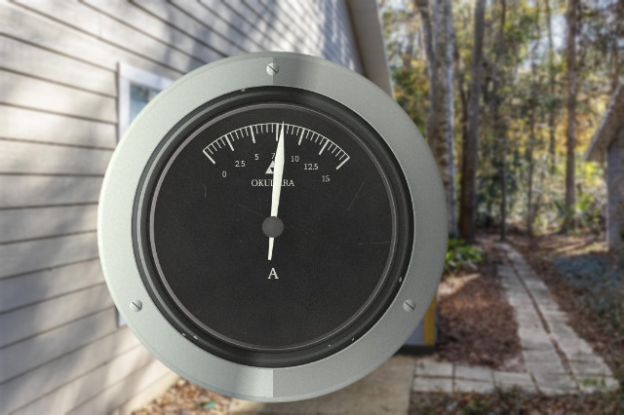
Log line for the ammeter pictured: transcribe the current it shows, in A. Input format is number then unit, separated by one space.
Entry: 8 A
